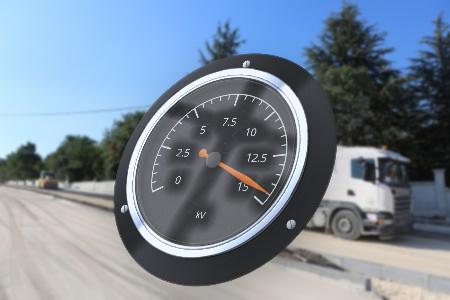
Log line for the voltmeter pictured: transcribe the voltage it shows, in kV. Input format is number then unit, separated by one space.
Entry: 14.5 kV
